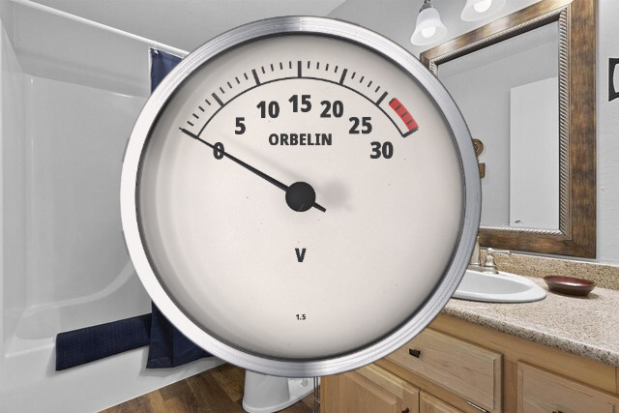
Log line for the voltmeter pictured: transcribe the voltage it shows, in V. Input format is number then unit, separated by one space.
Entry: 0 V
